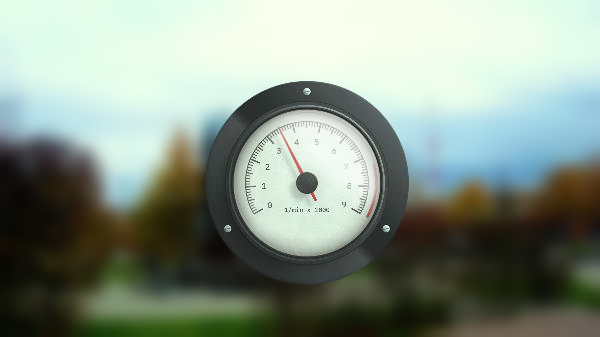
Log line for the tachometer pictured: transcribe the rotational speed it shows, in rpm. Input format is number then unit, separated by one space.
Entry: 3500 rpm
